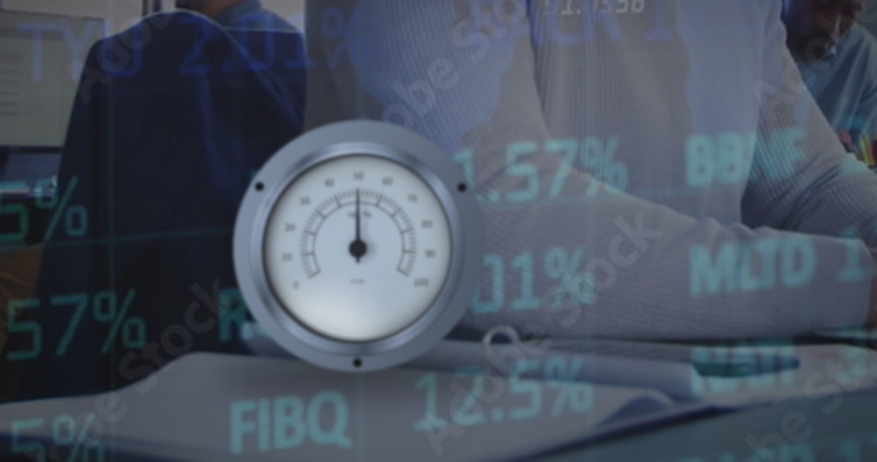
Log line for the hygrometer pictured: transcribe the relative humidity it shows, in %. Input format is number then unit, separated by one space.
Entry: 50 %
